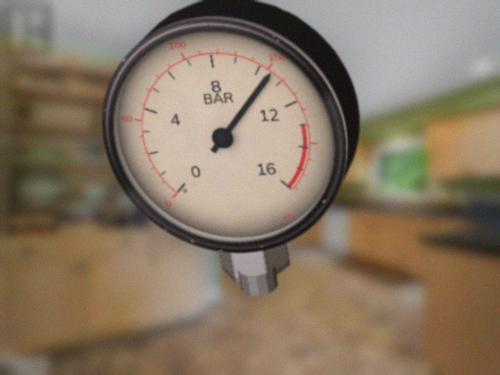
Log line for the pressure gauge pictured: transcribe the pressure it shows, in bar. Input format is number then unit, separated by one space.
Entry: 10.5 bar
